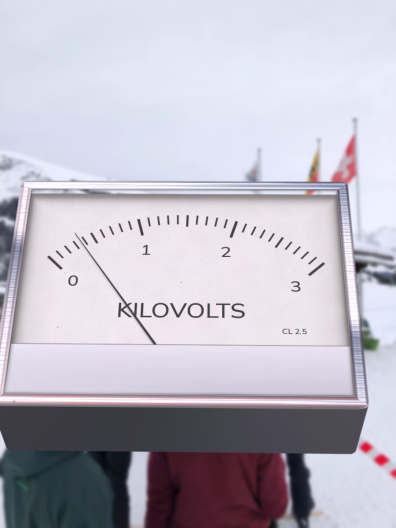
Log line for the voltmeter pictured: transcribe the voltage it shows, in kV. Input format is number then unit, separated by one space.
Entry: 0.35 kV
